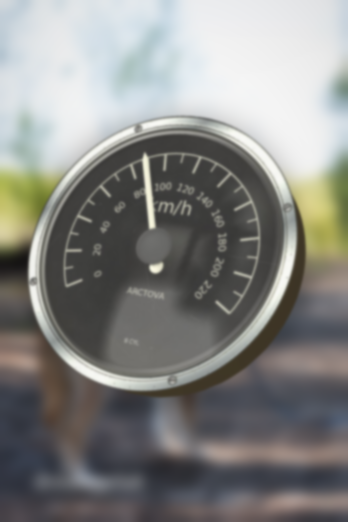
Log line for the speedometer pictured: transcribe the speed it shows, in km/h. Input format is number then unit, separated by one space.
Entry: 90 km/h
